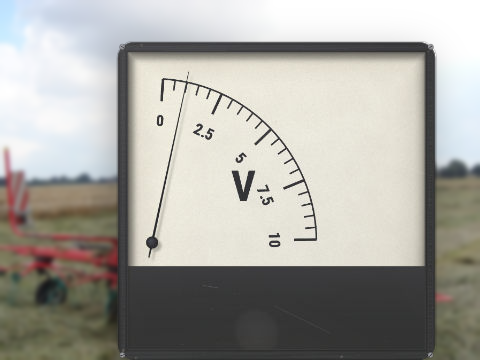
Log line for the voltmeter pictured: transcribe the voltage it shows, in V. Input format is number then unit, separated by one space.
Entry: 1 V
